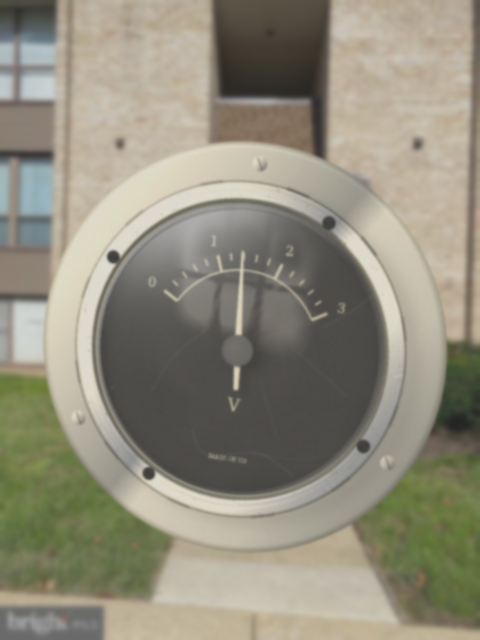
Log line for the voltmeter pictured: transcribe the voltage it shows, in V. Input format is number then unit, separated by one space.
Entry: 1.4 V
